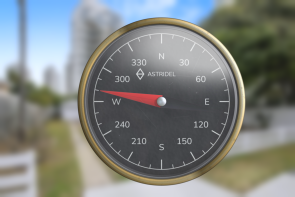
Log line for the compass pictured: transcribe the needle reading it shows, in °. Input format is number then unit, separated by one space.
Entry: 280 °
